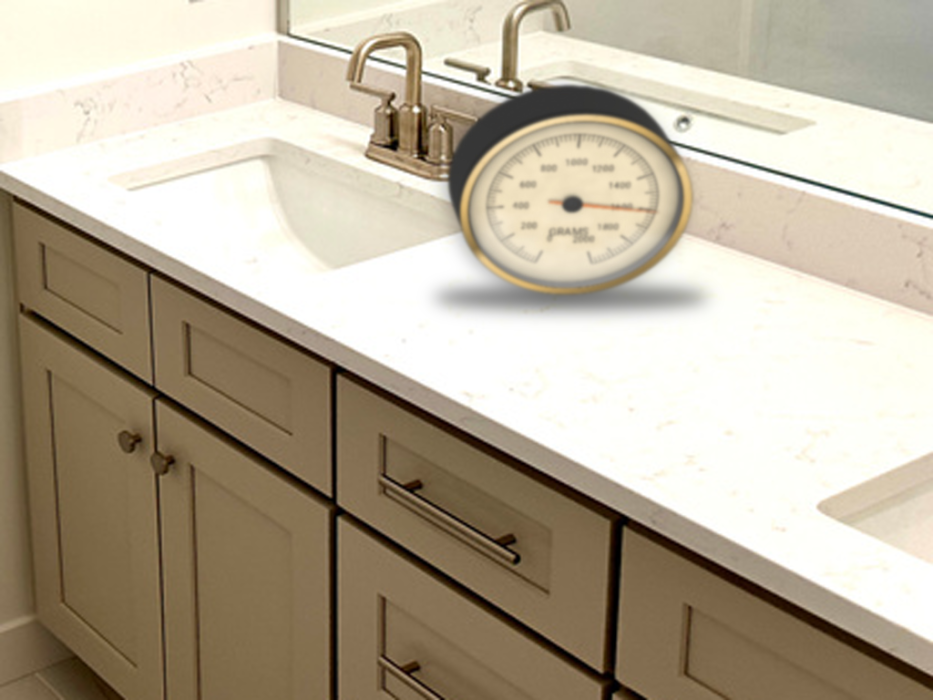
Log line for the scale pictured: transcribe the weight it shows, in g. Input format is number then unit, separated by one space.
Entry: 1600 g
